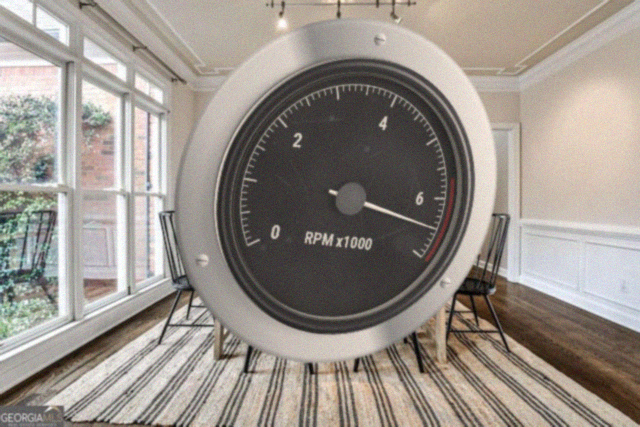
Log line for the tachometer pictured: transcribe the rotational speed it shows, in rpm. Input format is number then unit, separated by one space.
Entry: 6500 rpm
